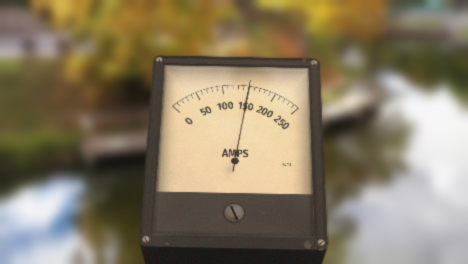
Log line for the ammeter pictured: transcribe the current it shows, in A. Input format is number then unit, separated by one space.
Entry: 150 A
